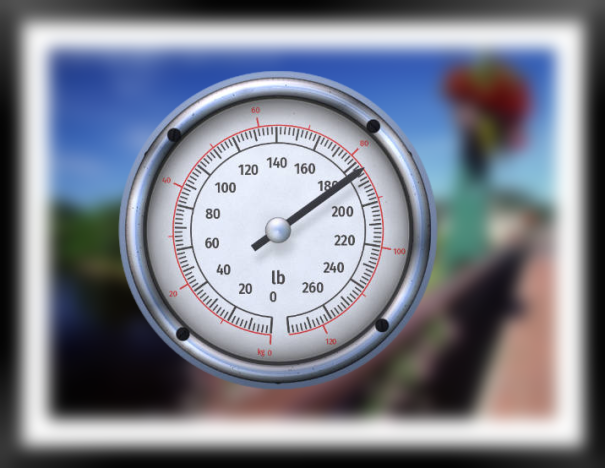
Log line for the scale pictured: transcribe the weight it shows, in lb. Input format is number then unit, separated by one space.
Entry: 184 lb
